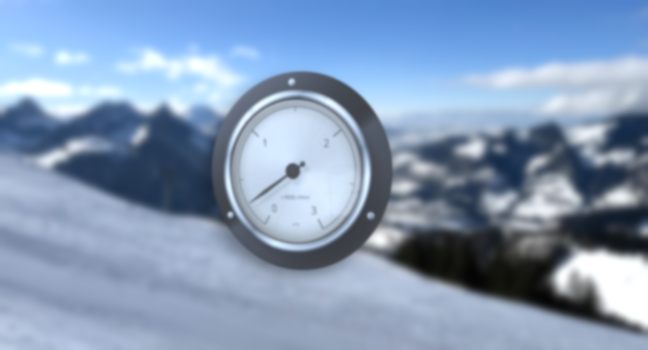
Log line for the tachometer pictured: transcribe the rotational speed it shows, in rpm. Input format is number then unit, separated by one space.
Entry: 250 rpm
